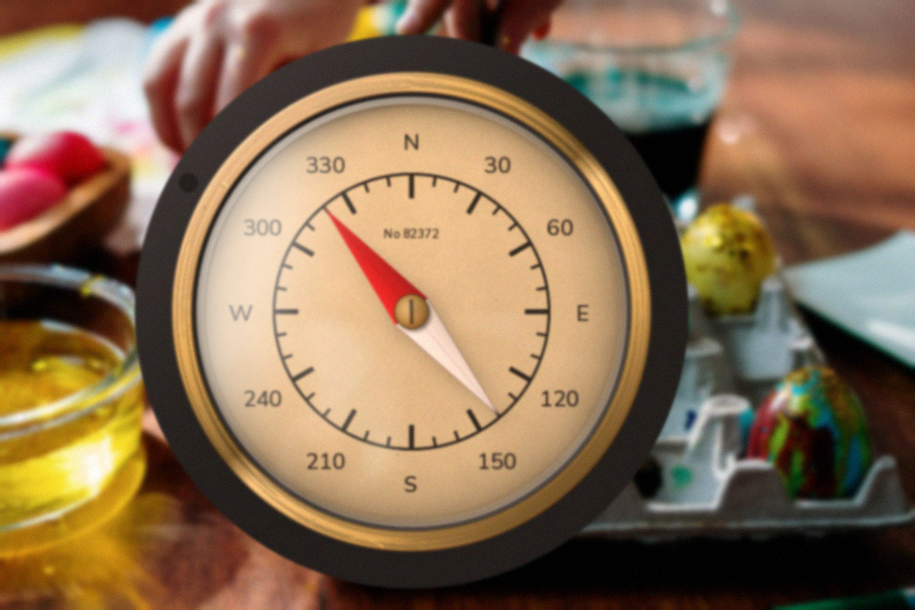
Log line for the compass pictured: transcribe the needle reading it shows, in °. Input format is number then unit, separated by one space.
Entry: 320 °
